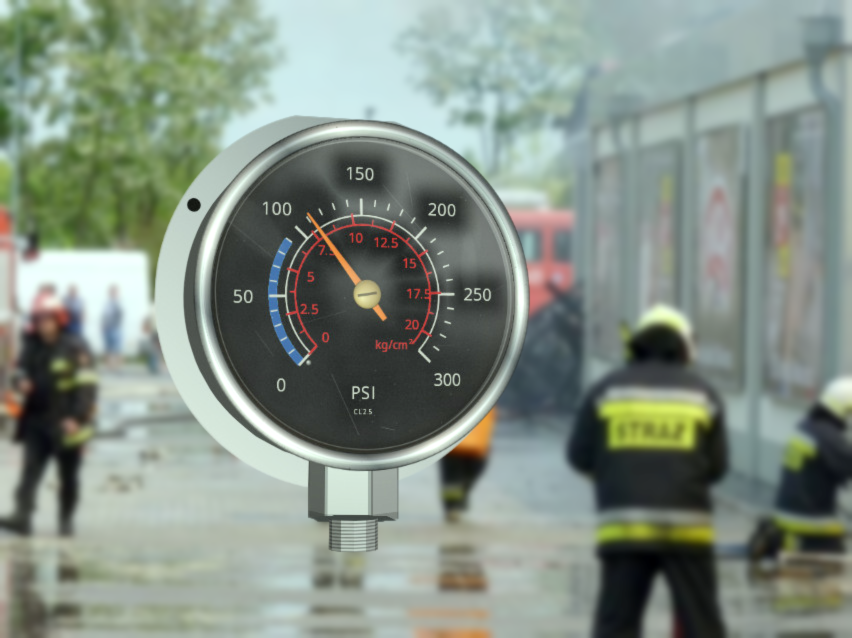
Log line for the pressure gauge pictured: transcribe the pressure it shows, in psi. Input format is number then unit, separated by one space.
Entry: 110 psi
